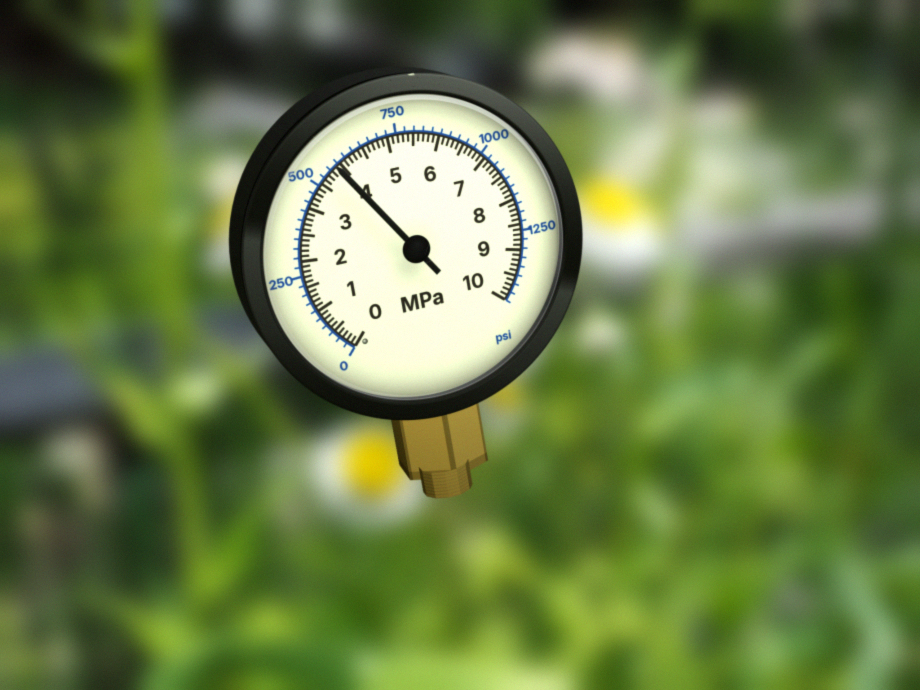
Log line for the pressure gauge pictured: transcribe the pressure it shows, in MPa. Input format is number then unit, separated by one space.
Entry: 3.9 MPa
